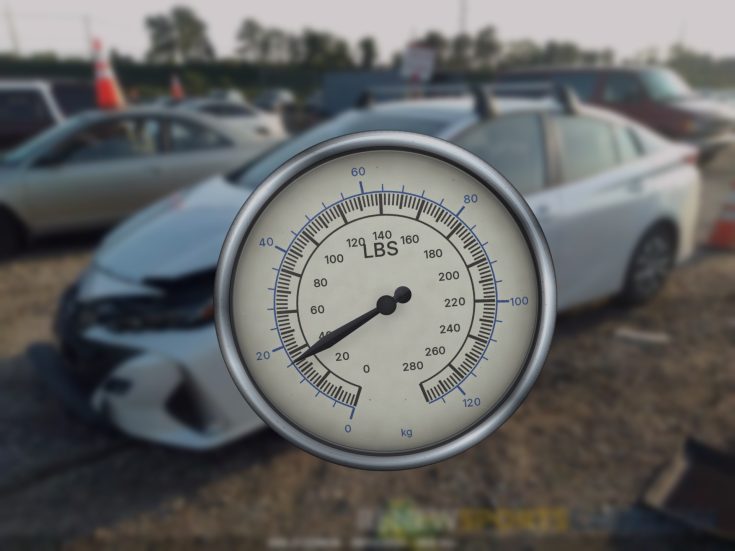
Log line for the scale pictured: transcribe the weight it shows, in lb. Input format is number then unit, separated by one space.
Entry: 36 lb
